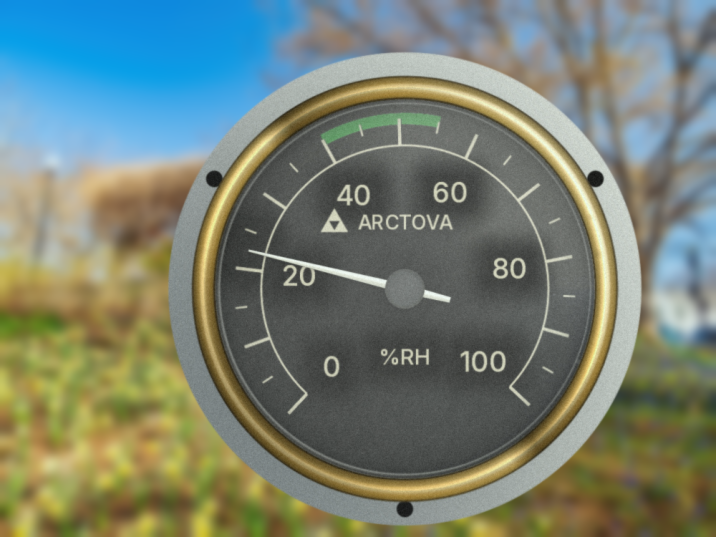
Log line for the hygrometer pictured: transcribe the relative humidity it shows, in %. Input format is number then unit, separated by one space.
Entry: 22.5 %
